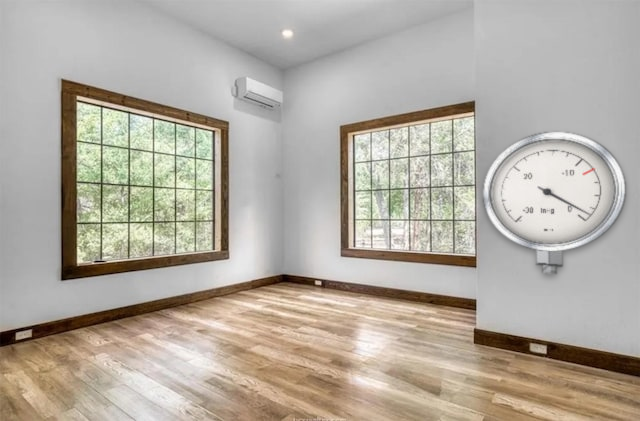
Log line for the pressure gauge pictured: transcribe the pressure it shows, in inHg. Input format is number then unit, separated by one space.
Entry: -1 inHg
